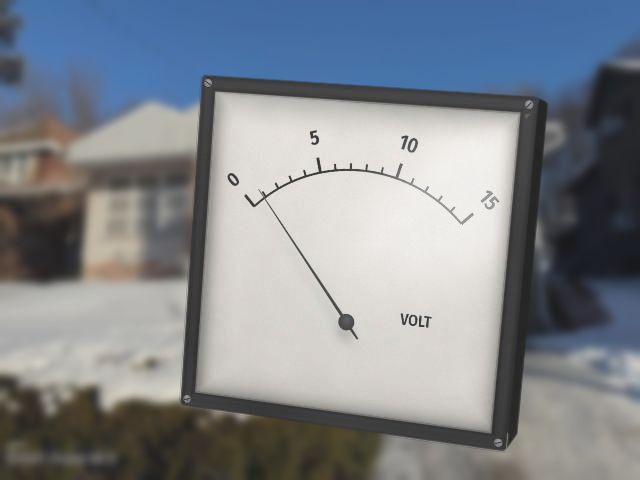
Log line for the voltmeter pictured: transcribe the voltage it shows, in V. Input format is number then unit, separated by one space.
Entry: 1 V
